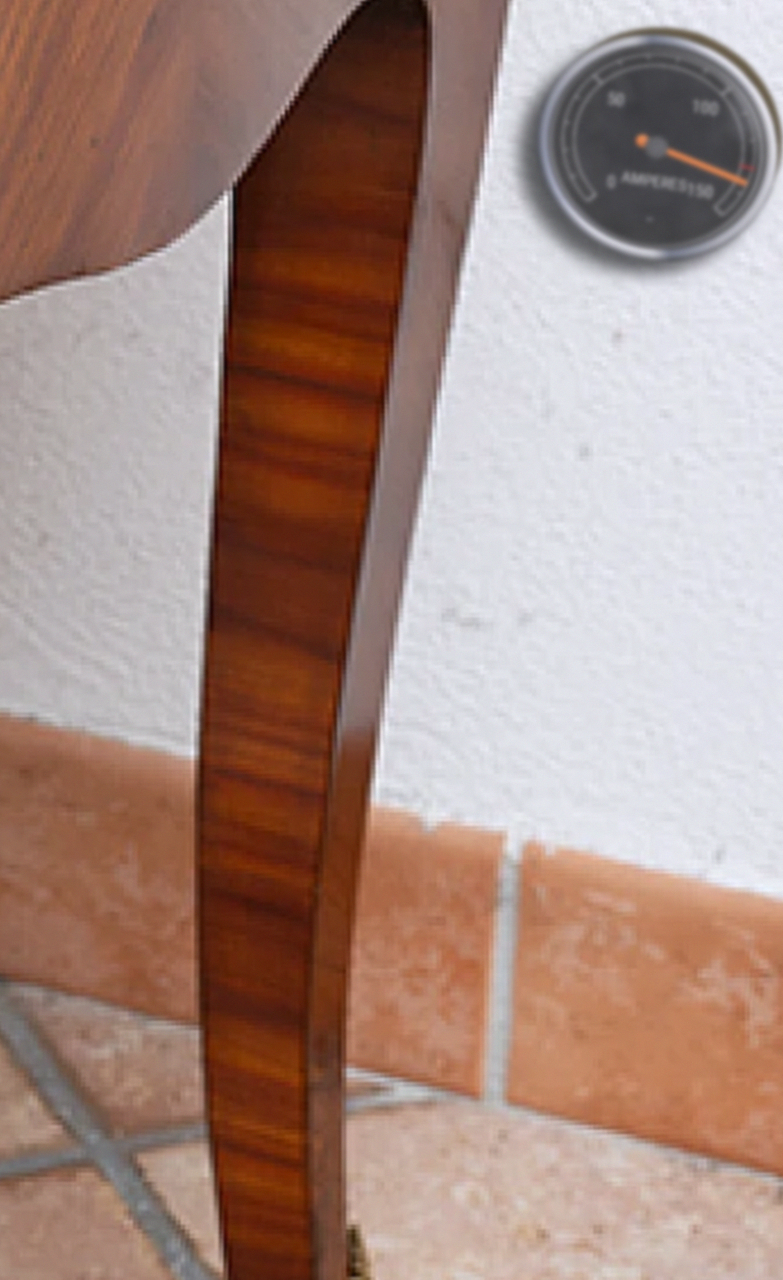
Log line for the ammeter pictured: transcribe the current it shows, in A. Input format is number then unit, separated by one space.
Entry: 135 A
